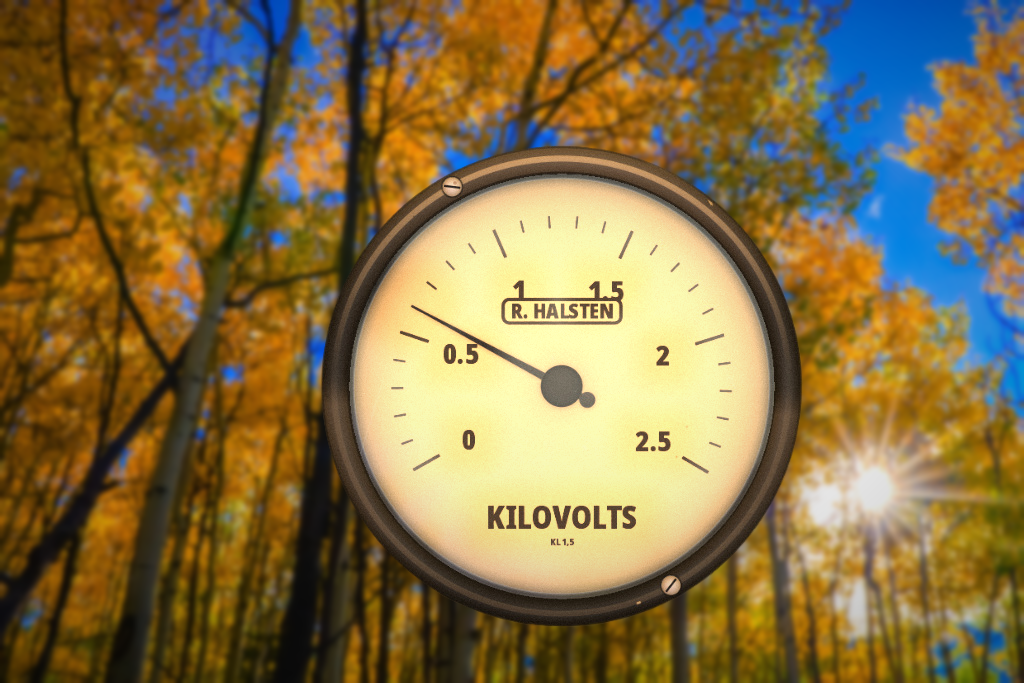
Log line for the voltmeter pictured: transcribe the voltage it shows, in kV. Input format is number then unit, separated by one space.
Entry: 0.6 kV
